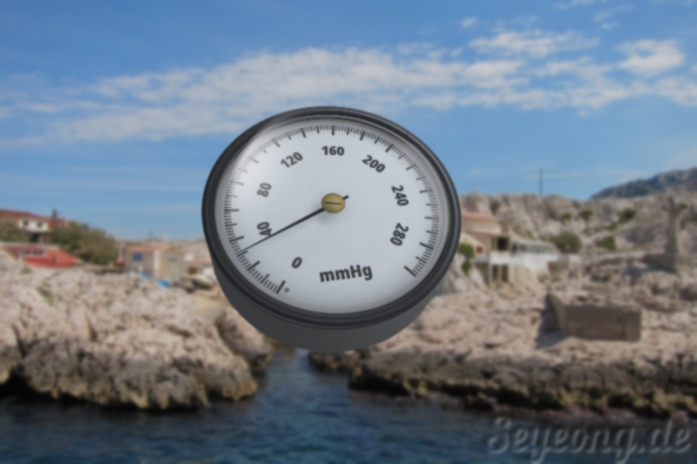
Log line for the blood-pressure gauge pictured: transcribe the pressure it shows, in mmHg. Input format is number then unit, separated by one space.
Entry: 30 mmHg
